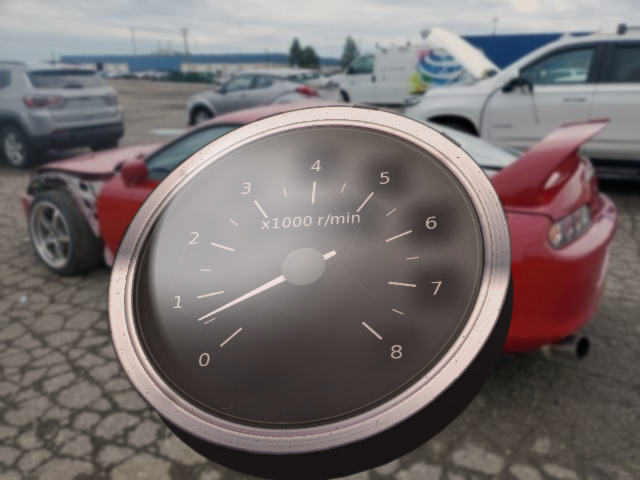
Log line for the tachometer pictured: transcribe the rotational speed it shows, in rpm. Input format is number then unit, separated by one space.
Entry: 500 rpm
